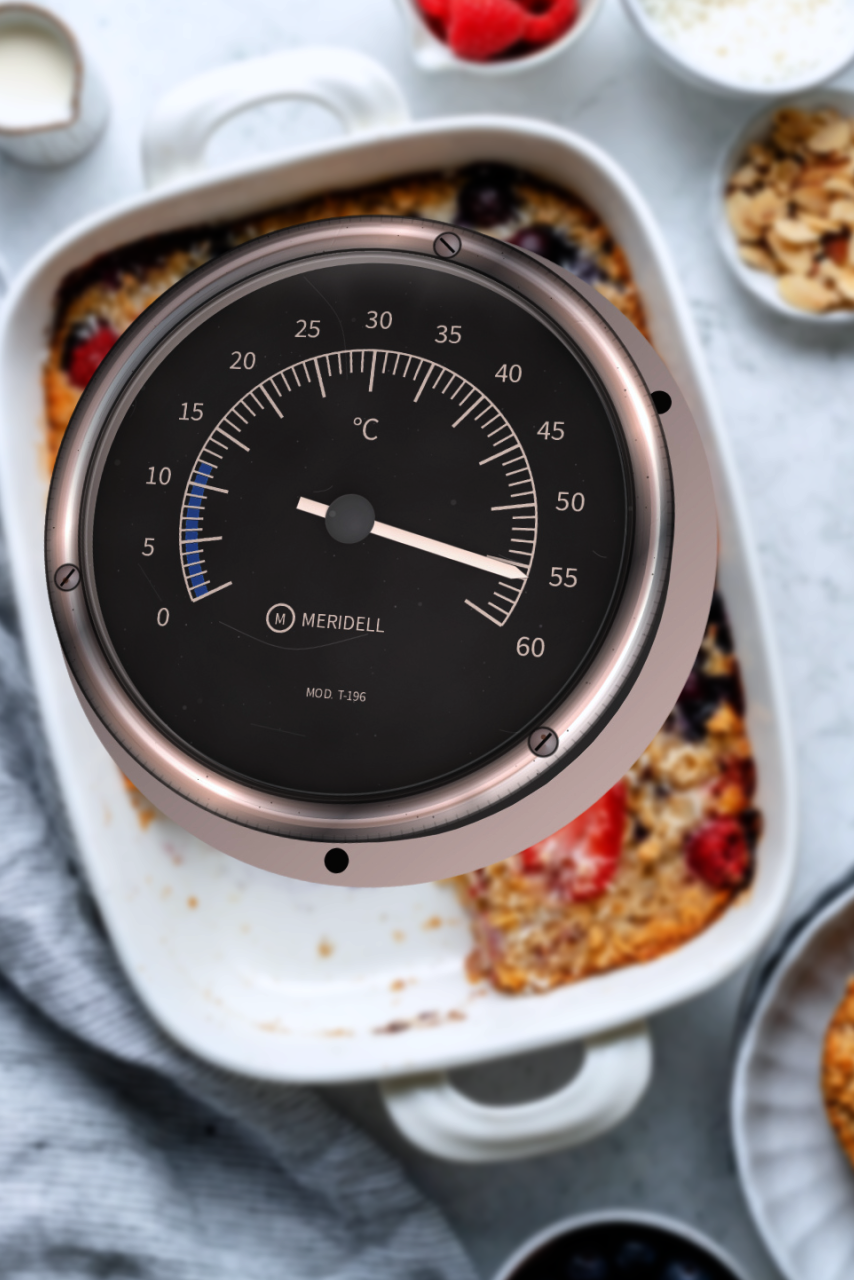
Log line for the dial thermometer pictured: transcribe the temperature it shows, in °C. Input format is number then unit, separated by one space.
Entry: 56 °C
